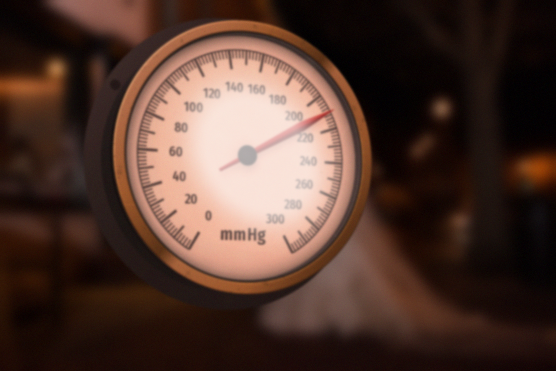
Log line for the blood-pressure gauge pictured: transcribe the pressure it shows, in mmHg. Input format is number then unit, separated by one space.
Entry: 210 mmHg
